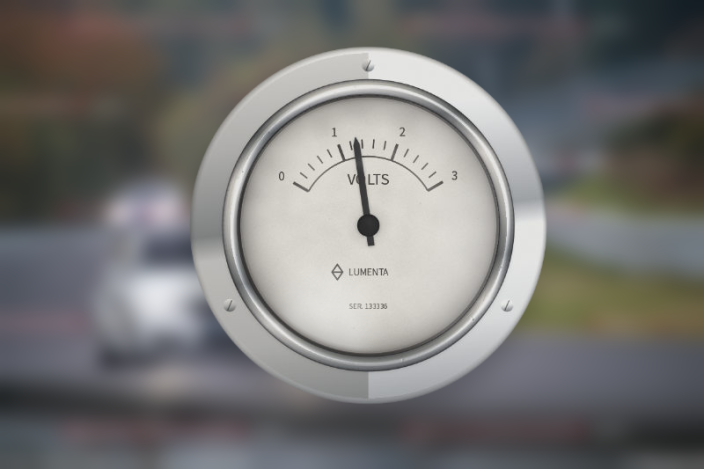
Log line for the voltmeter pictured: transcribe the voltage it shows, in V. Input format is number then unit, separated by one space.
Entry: 1.3 V
